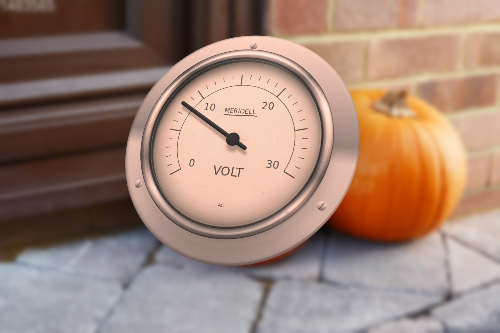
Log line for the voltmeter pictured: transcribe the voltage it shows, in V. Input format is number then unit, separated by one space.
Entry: 8 V
